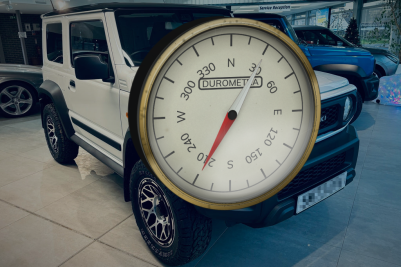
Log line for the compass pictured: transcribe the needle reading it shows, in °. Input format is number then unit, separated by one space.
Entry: 210 °
